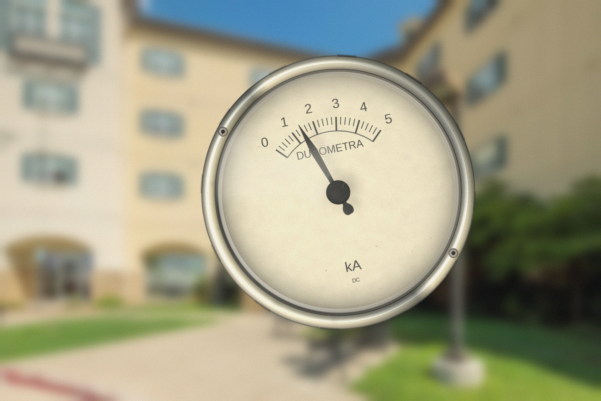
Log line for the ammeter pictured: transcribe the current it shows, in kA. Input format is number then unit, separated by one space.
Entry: 1.4 kA
